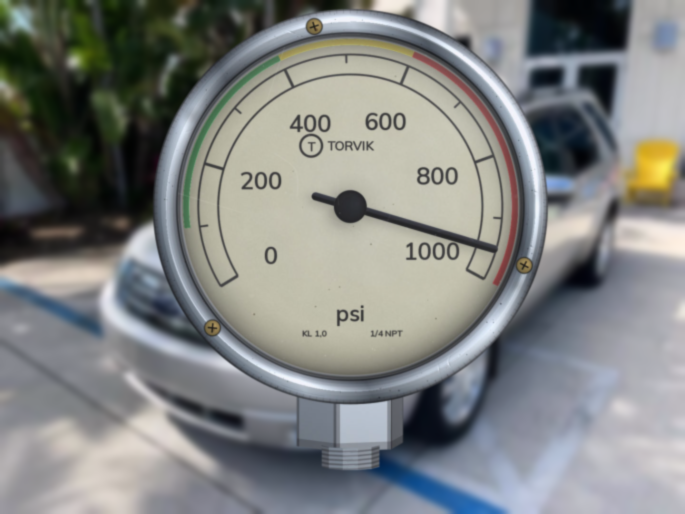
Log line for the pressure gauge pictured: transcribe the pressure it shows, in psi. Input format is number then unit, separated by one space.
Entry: 950 psi
